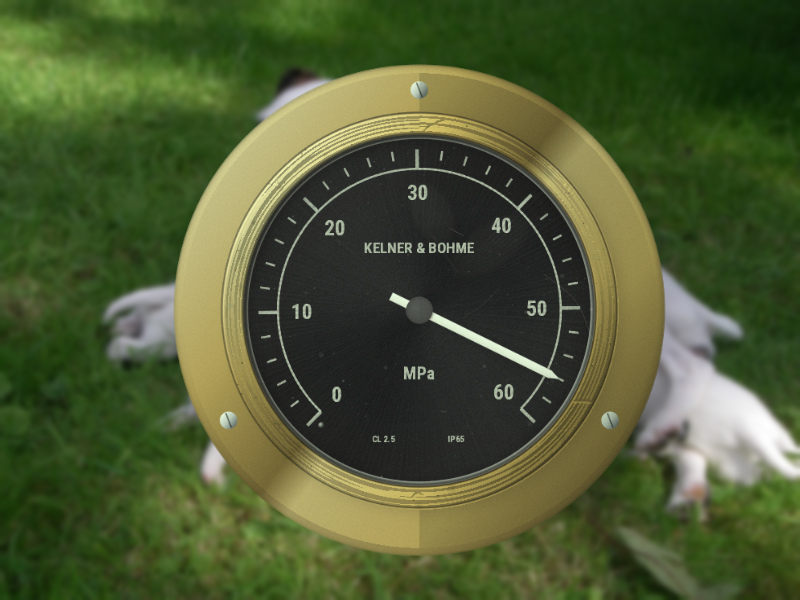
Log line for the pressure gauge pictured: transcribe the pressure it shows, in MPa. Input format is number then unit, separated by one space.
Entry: 56 MPa
